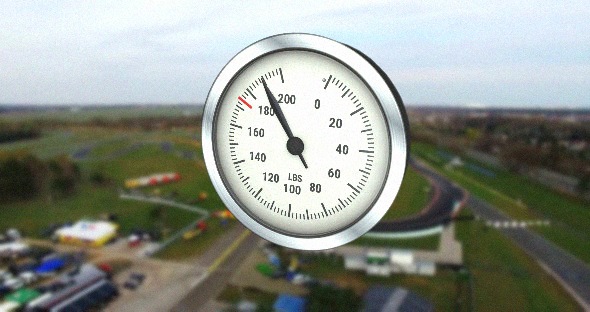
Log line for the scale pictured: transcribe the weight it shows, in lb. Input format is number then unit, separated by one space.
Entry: 190 lb
